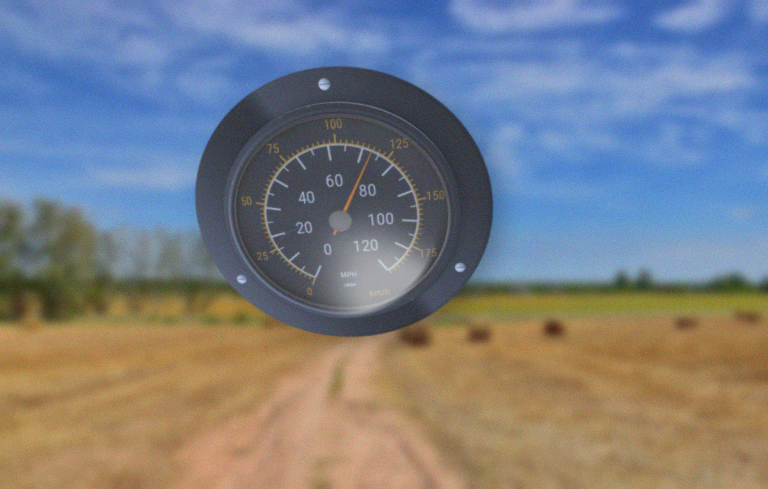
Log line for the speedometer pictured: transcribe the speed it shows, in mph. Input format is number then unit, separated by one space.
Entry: 72.5 mph
